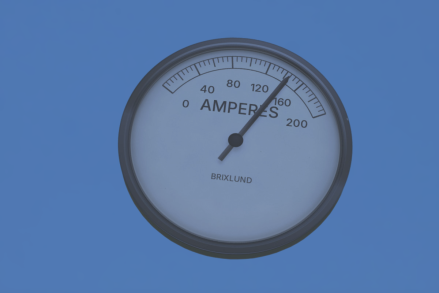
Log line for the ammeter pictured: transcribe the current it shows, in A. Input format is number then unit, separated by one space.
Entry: 145 A
